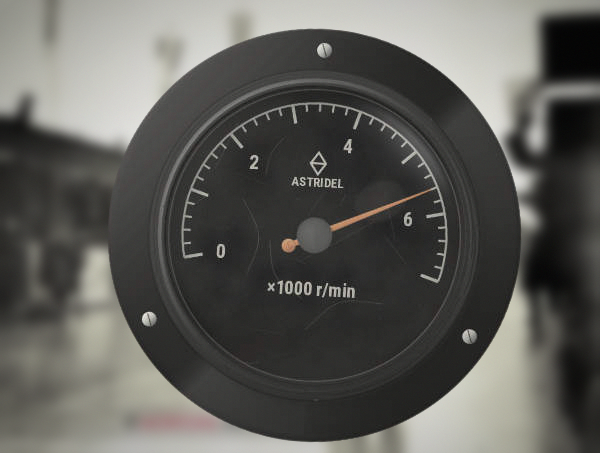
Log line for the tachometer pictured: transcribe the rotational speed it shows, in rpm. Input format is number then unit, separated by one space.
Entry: 5600 rpm
